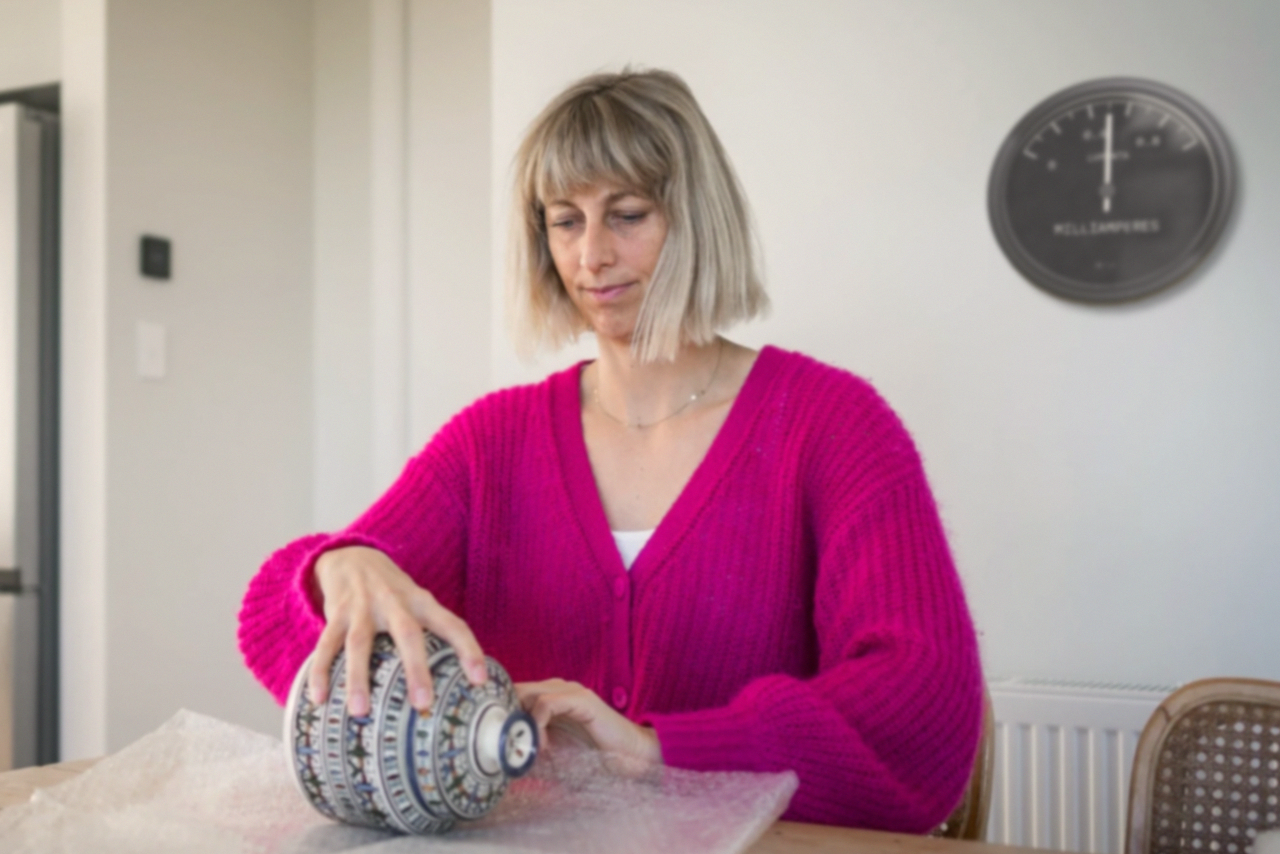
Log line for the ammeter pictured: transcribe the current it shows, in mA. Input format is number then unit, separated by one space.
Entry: 0.5 mA
